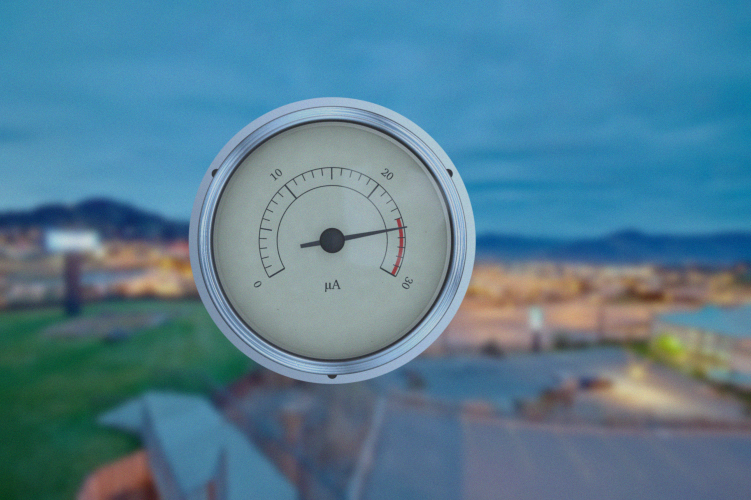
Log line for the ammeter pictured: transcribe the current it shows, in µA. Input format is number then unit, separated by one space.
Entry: 25 µA
